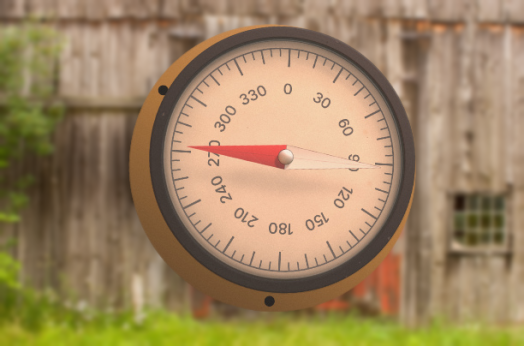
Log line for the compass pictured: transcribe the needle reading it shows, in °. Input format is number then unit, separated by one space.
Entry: 272.5 °
